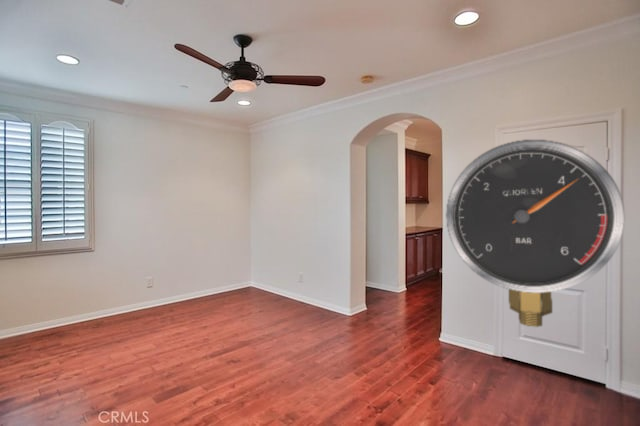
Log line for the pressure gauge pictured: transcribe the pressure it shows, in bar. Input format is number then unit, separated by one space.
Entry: 4.2 bar
